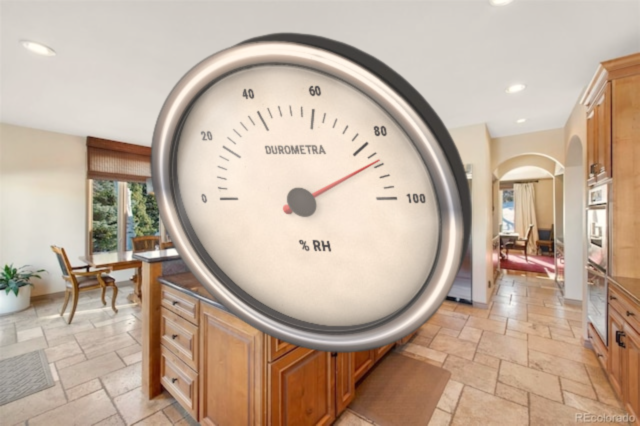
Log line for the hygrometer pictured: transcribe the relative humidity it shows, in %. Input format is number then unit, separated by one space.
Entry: 86 %
